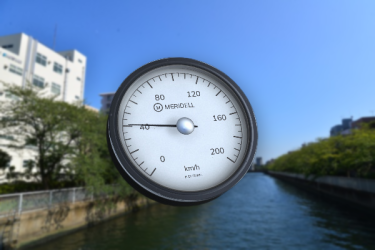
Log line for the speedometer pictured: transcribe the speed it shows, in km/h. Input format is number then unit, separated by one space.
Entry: 40 km/h
